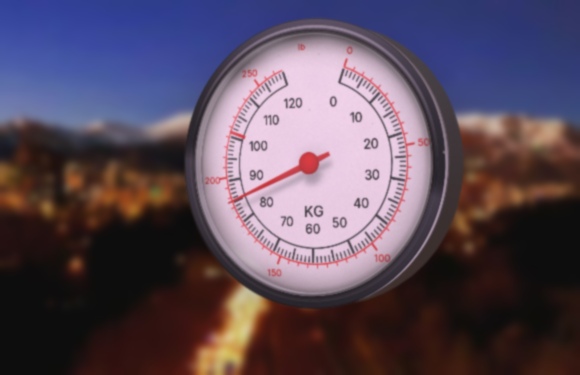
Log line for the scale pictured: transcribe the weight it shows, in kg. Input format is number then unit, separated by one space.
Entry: 85 kg
